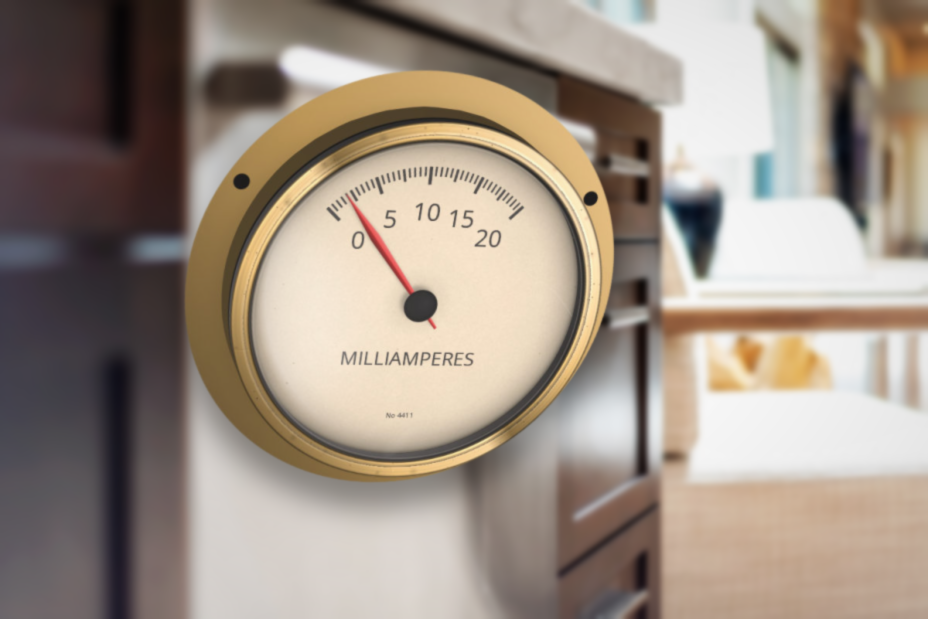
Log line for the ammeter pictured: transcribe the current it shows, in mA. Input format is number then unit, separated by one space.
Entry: 2 mA
